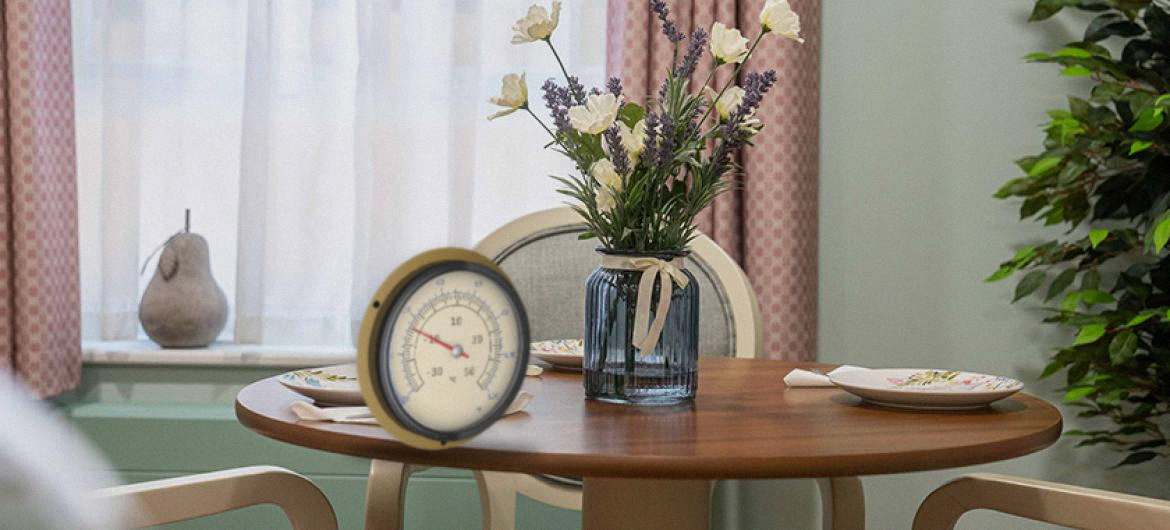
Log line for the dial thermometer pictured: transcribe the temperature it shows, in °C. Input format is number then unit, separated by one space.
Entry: -10 °C
